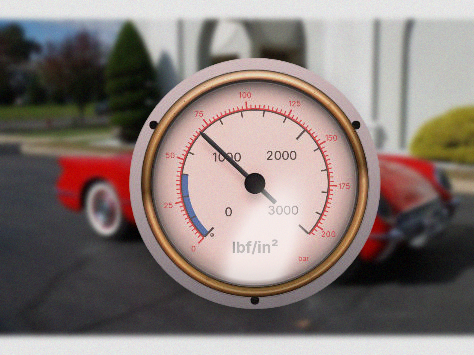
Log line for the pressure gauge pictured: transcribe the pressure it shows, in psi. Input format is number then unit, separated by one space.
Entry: 1000 psi
